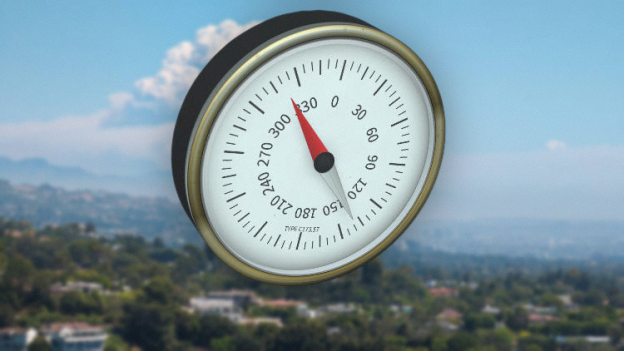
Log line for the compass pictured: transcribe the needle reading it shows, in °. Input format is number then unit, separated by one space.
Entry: 320 °
